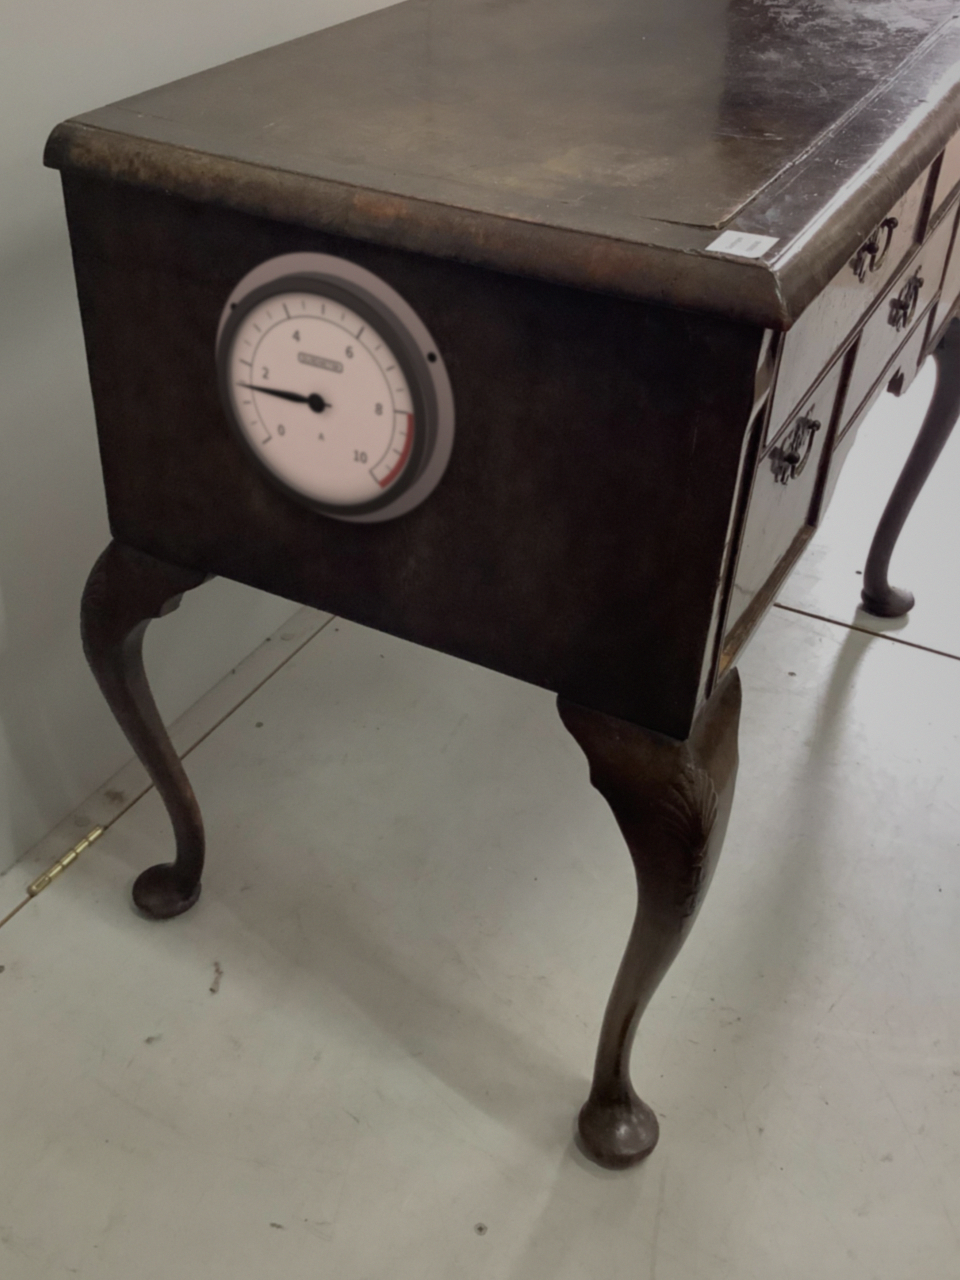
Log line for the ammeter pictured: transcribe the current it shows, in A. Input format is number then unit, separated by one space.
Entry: 1.5 A
